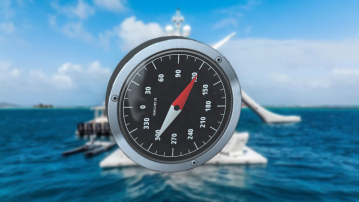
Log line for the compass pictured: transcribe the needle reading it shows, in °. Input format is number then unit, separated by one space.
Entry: 120 °
